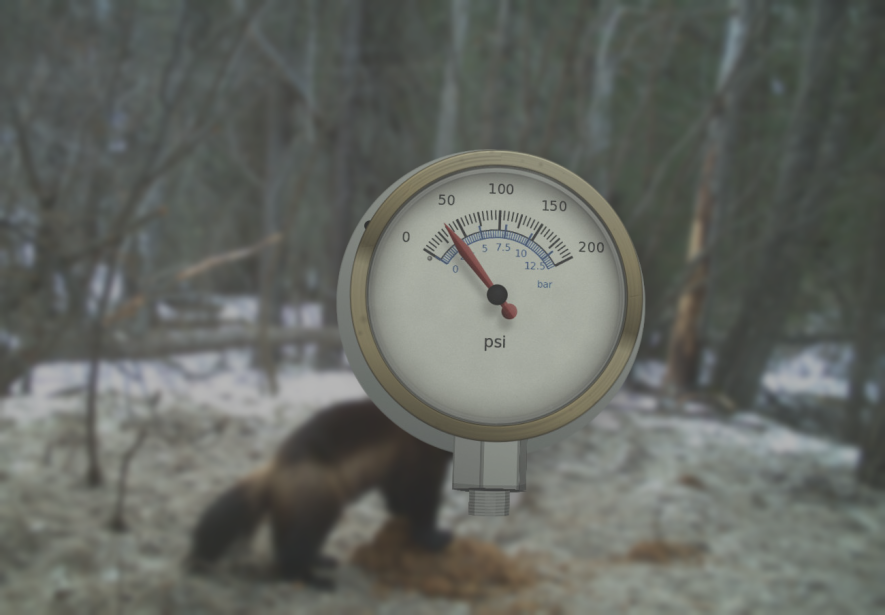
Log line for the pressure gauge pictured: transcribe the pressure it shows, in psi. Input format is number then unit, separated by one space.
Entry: 35 psi
